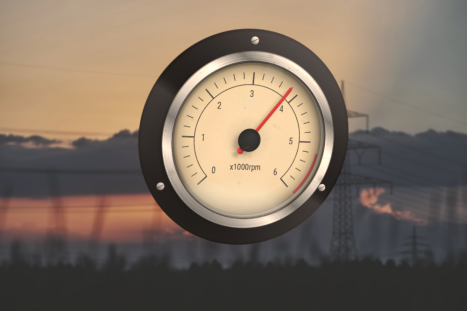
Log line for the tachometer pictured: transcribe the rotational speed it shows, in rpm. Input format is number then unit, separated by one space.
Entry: 3800 rpm
